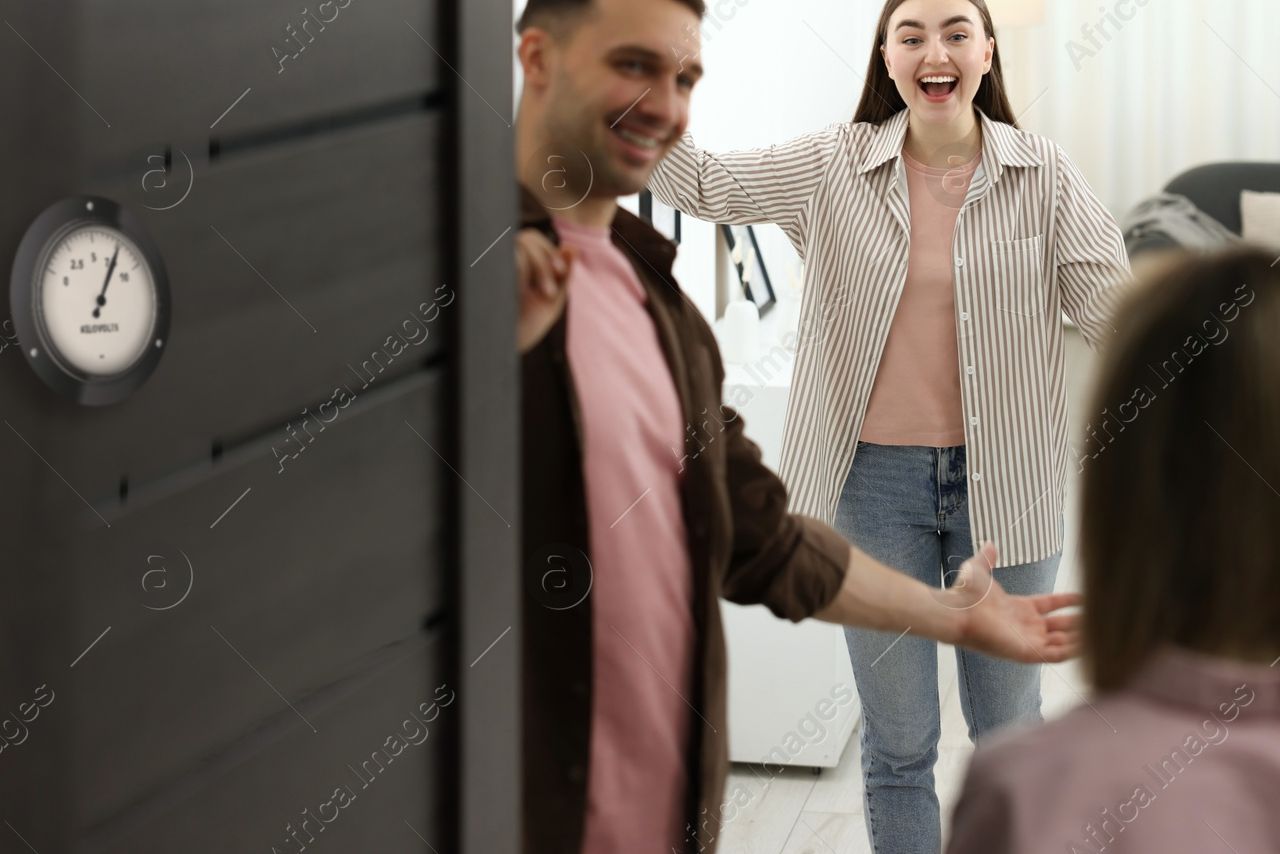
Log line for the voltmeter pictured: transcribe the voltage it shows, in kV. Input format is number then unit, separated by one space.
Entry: 7.5 kV
